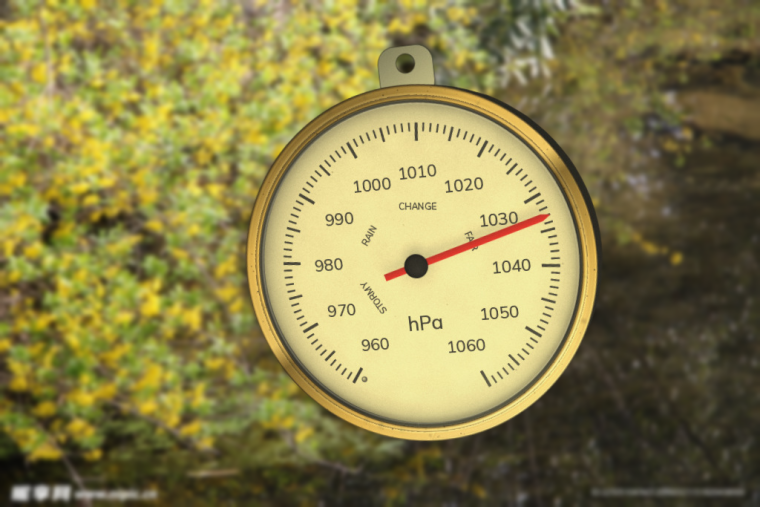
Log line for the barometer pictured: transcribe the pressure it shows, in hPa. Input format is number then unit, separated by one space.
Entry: 1033 hPa
